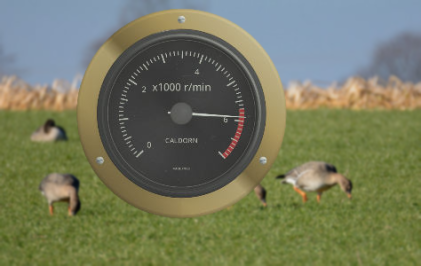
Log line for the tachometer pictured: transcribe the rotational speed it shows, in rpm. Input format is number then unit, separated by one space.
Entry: 5900 rpm
